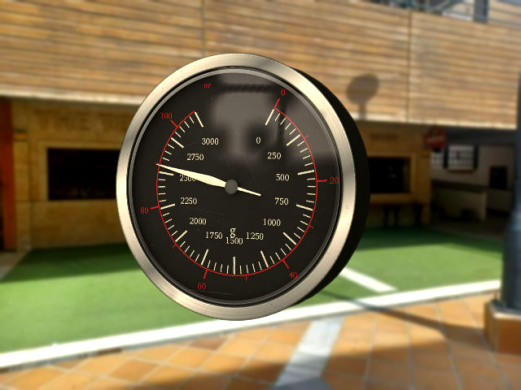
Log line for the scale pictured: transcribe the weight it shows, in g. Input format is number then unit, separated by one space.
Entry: 2550 g
